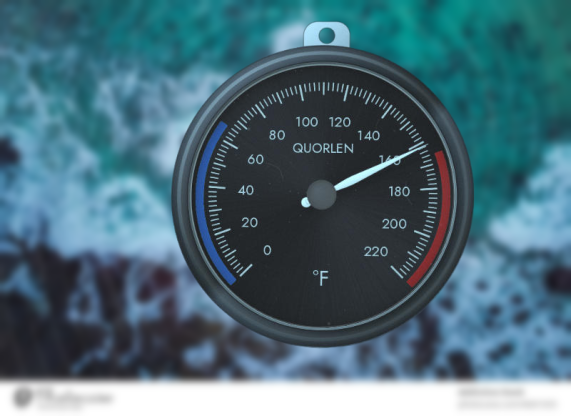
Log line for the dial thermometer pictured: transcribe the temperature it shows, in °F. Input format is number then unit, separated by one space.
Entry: 162 °F
